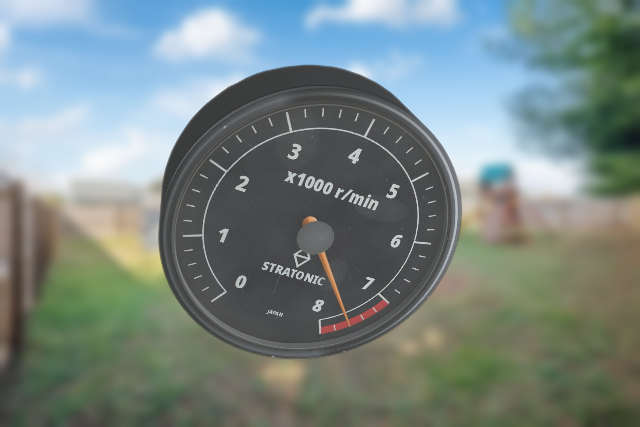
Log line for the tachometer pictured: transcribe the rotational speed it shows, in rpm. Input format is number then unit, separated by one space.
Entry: 7600 rpm
